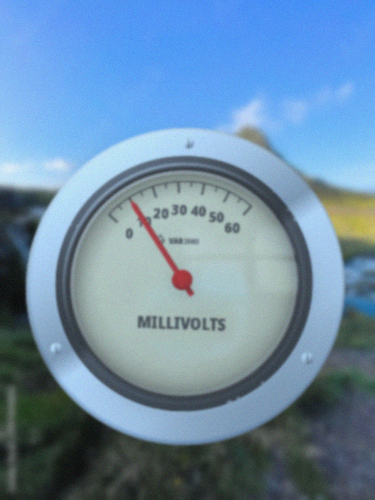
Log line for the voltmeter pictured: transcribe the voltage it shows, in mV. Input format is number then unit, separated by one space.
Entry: 10 mV
